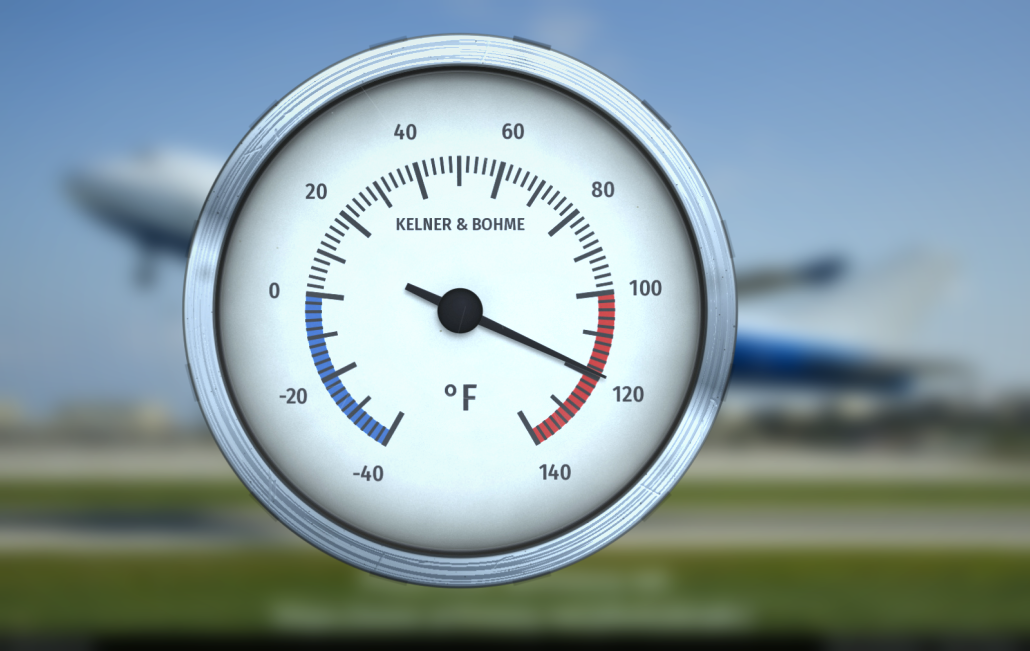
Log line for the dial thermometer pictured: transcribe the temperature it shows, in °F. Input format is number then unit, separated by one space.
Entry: 119 °F
